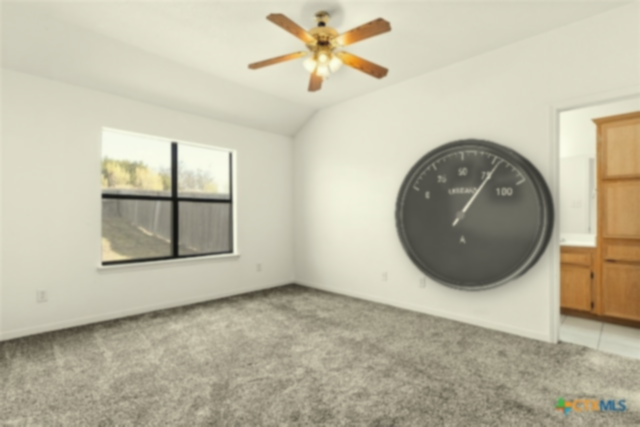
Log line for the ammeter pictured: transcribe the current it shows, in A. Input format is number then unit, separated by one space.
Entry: 80 A
